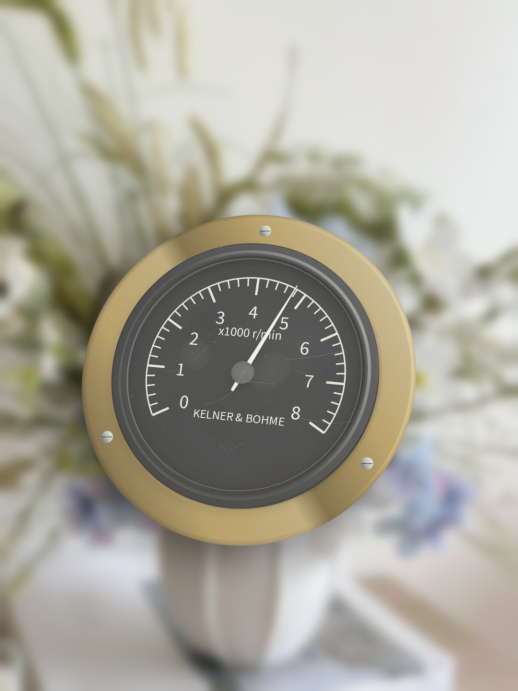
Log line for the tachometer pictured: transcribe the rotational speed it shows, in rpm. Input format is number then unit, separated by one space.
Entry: 4800 rpm
